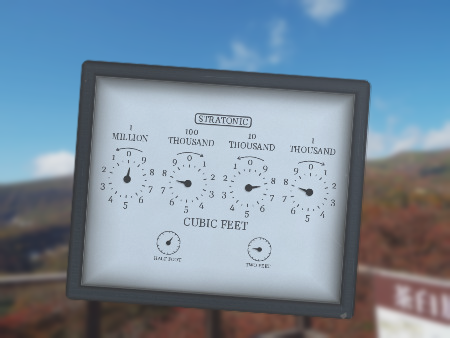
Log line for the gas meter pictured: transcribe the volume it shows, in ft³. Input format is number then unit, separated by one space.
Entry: 977800 ft³
